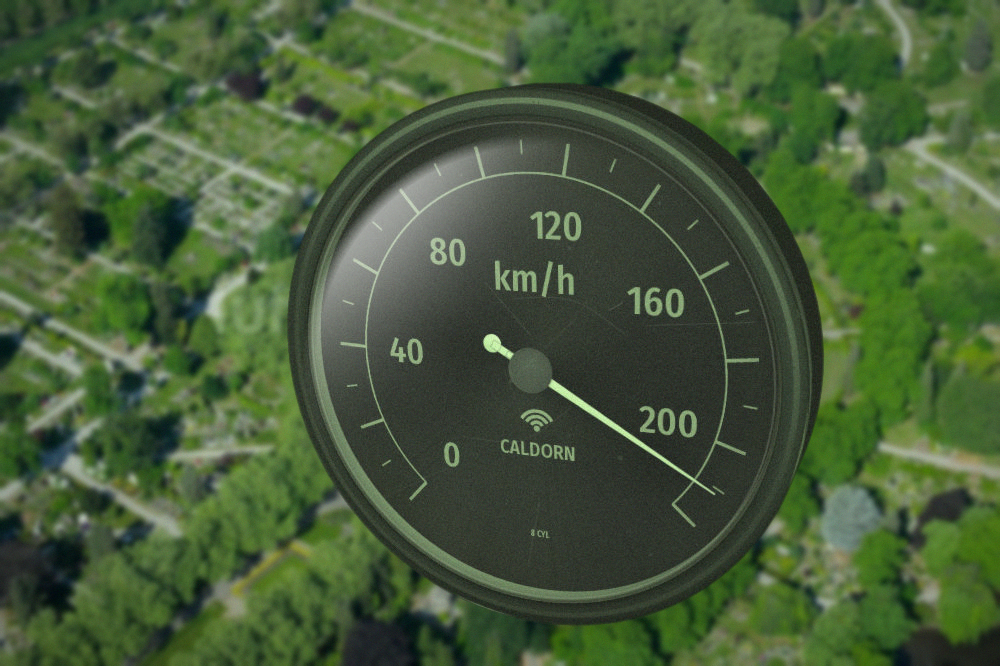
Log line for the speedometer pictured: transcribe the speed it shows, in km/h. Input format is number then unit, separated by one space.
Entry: 210 km/h
